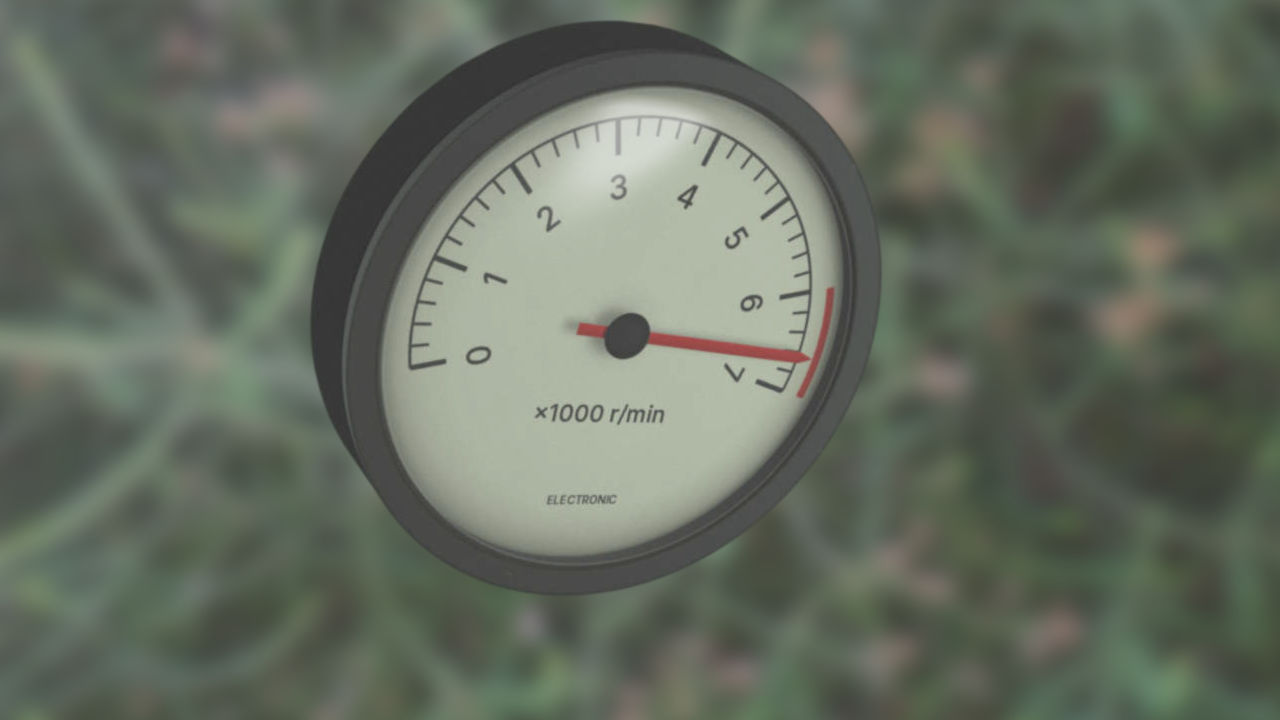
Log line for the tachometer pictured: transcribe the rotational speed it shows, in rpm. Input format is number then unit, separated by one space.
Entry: 6600 rpm
